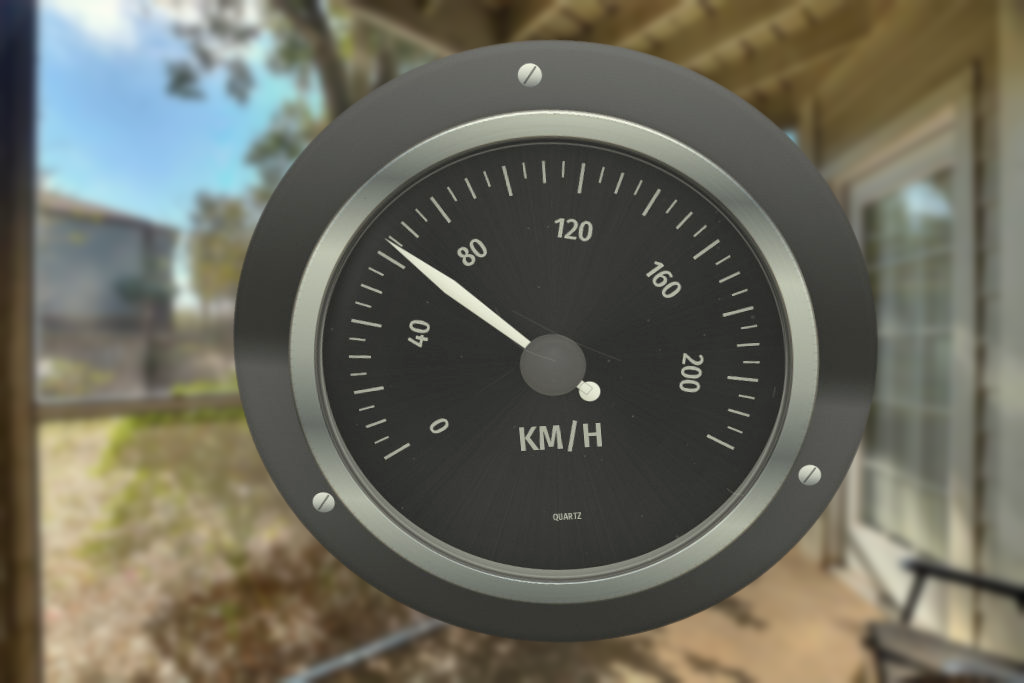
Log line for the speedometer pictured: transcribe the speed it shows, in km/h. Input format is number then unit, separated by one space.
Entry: 65 km/h
